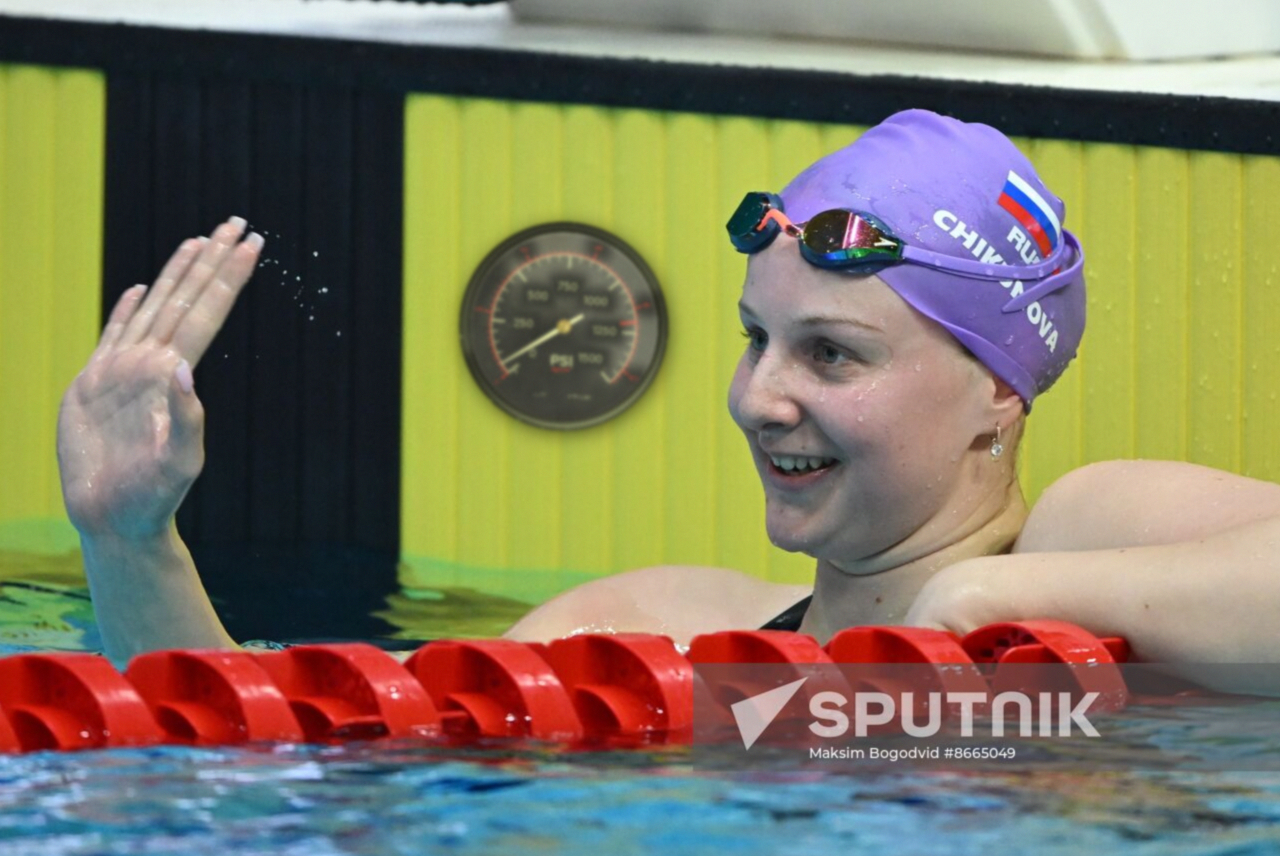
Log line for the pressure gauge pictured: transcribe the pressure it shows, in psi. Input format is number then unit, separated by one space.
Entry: 50 psi
